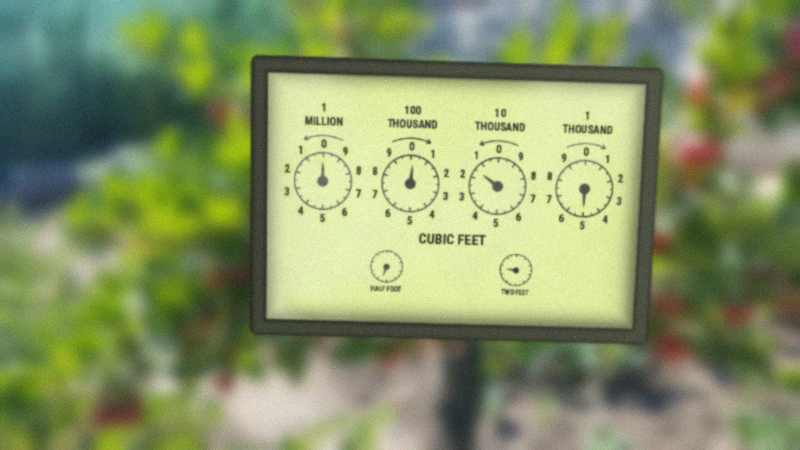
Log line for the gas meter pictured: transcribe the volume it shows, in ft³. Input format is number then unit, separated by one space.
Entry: 1500 ft³
